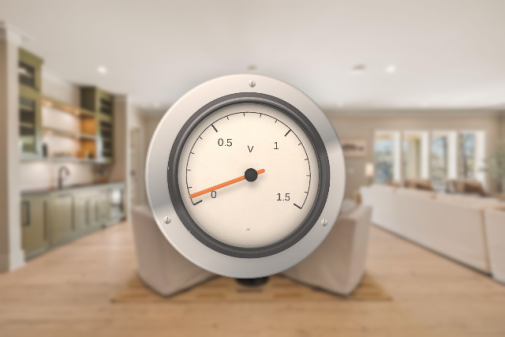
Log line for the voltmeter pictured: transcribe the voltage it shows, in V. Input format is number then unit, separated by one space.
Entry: 0.05 V
